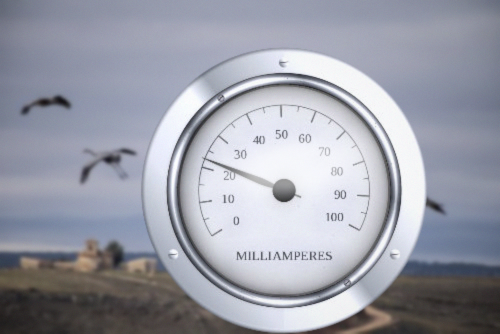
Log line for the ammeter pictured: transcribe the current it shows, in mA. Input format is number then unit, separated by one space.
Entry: 22.5 mA
